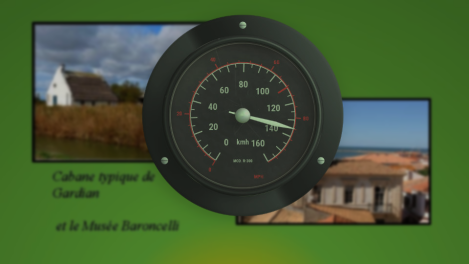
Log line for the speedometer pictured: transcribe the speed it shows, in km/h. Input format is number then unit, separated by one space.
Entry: 135 km/h
